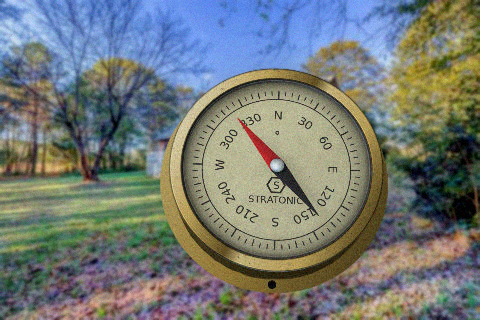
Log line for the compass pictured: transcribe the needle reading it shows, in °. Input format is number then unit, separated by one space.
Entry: 320 °
